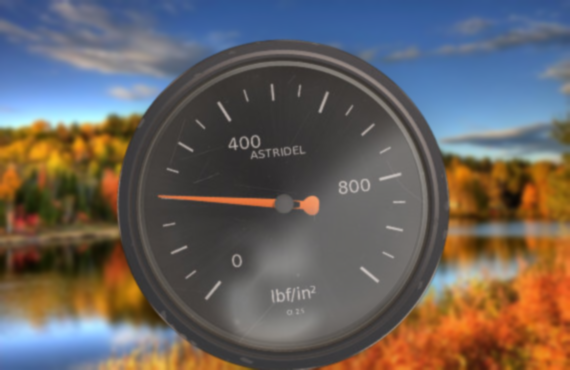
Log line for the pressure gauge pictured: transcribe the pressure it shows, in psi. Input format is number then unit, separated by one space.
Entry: 200 psi
